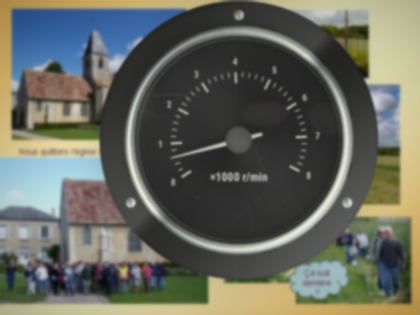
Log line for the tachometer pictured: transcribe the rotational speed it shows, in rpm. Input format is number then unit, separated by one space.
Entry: 600 rpm
